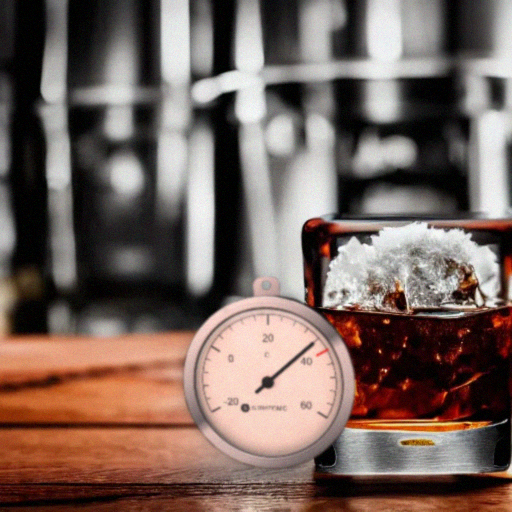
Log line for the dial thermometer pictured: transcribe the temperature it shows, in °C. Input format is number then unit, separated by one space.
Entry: 36 °C
